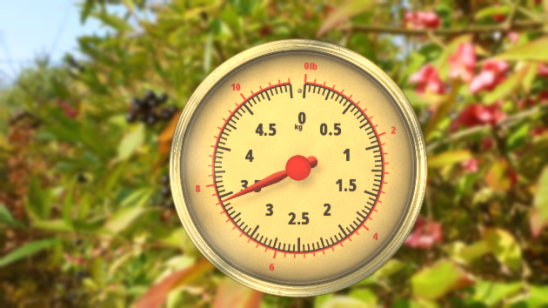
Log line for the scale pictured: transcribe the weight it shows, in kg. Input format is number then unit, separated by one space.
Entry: 3.45 kg
